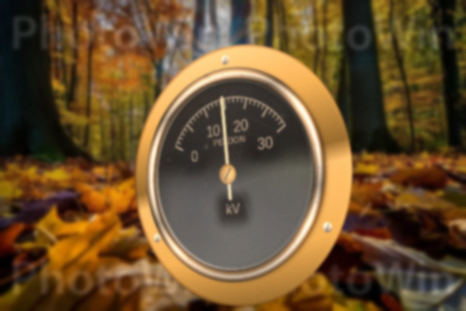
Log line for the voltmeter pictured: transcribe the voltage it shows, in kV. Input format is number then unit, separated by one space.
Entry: 15 kV
